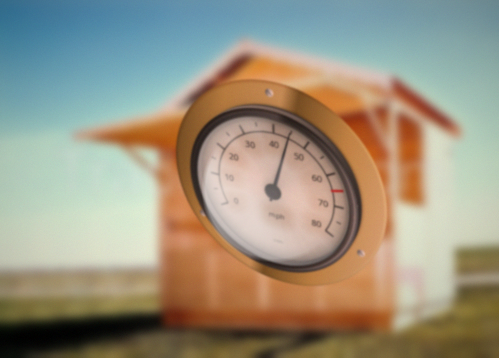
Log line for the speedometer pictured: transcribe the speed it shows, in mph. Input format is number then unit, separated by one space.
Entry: 45 mph
